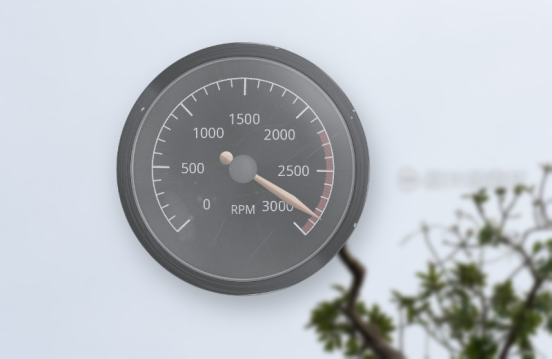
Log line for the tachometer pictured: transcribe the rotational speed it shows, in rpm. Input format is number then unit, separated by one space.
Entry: 2850 rpm
